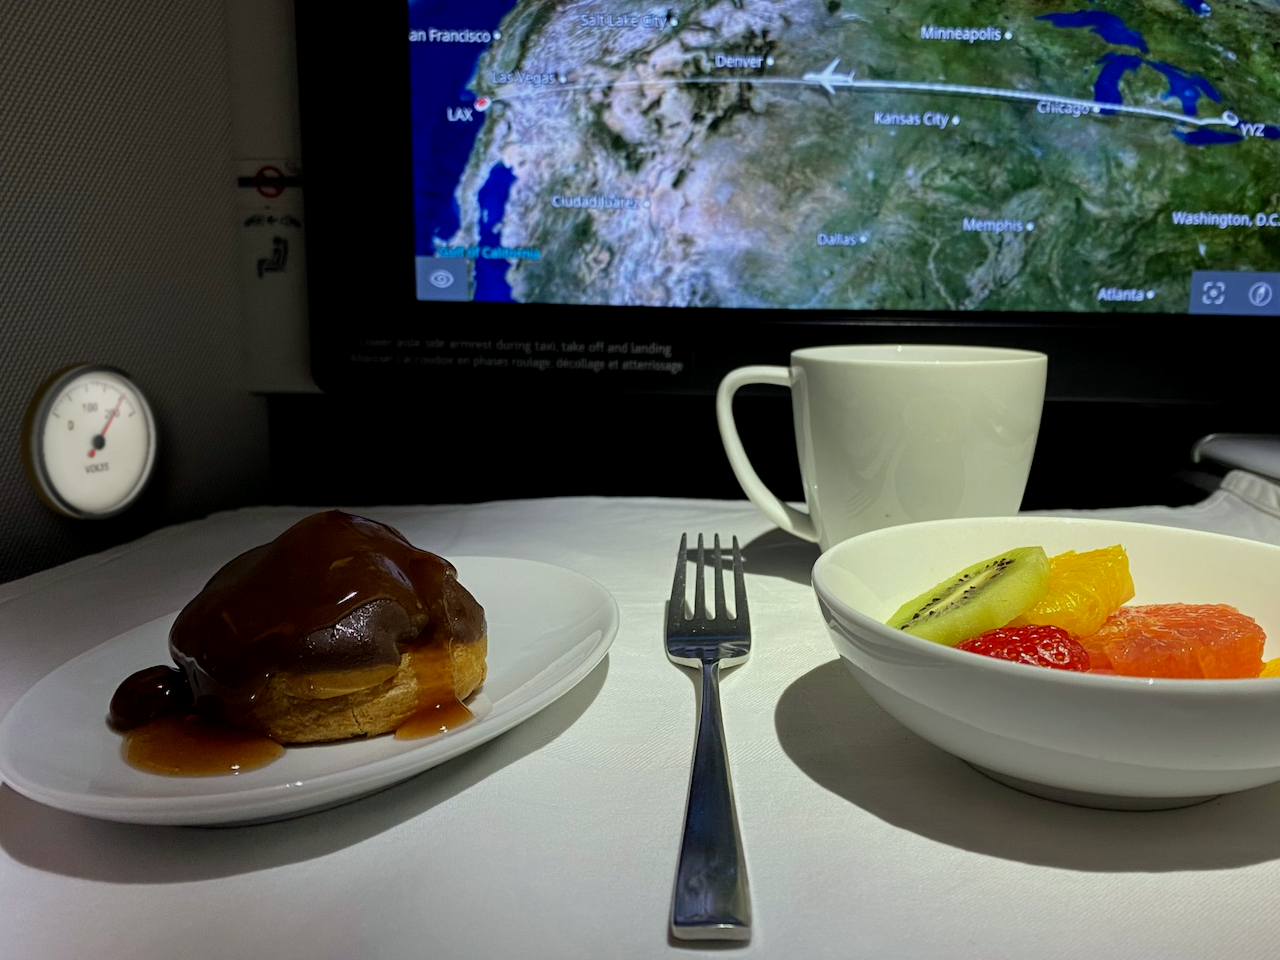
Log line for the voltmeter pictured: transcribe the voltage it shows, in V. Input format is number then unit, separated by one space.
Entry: 200 V
